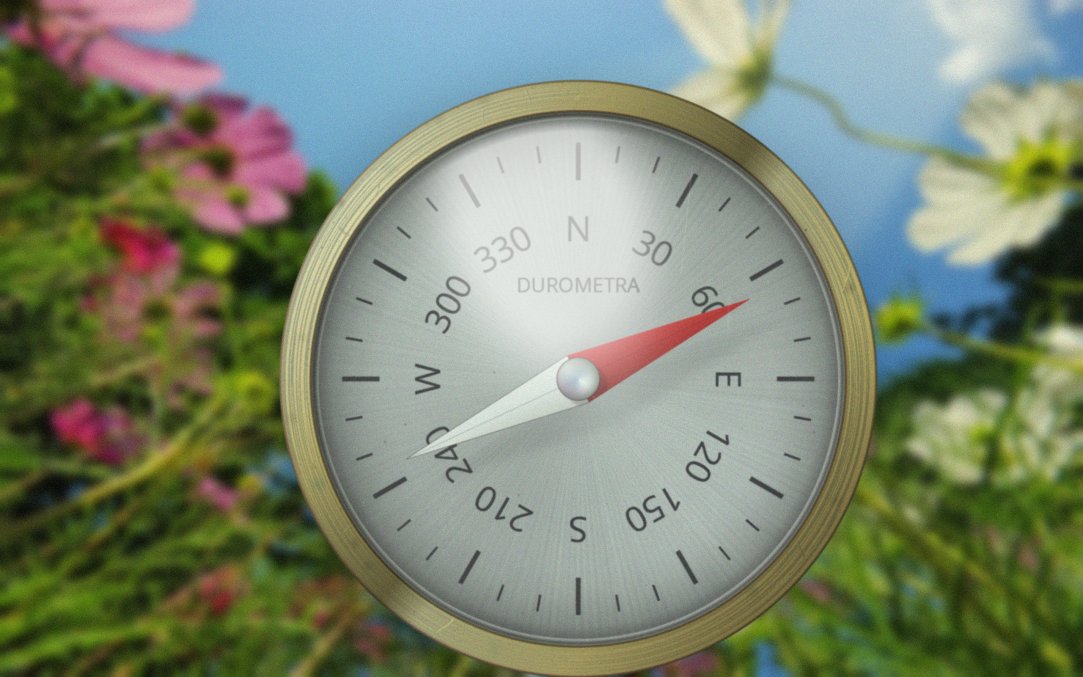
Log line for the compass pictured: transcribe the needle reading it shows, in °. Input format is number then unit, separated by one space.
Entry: 65 °
